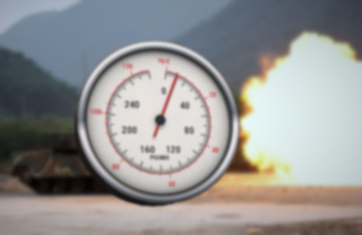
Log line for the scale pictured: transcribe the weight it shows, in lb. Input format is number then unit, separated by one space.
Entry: 10 lb
